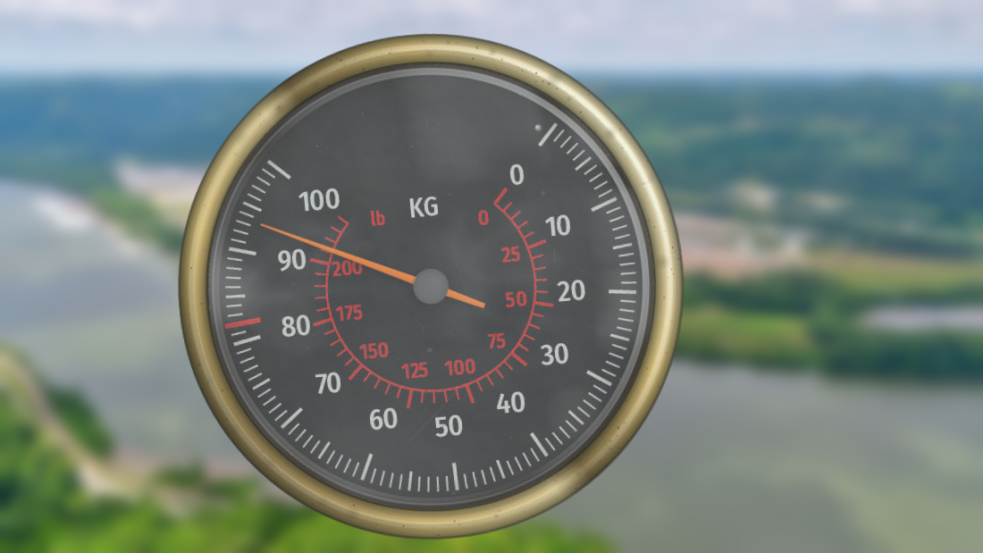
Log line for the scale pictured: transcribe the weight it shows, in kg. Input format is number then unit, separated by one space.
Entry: 93.5 kg
